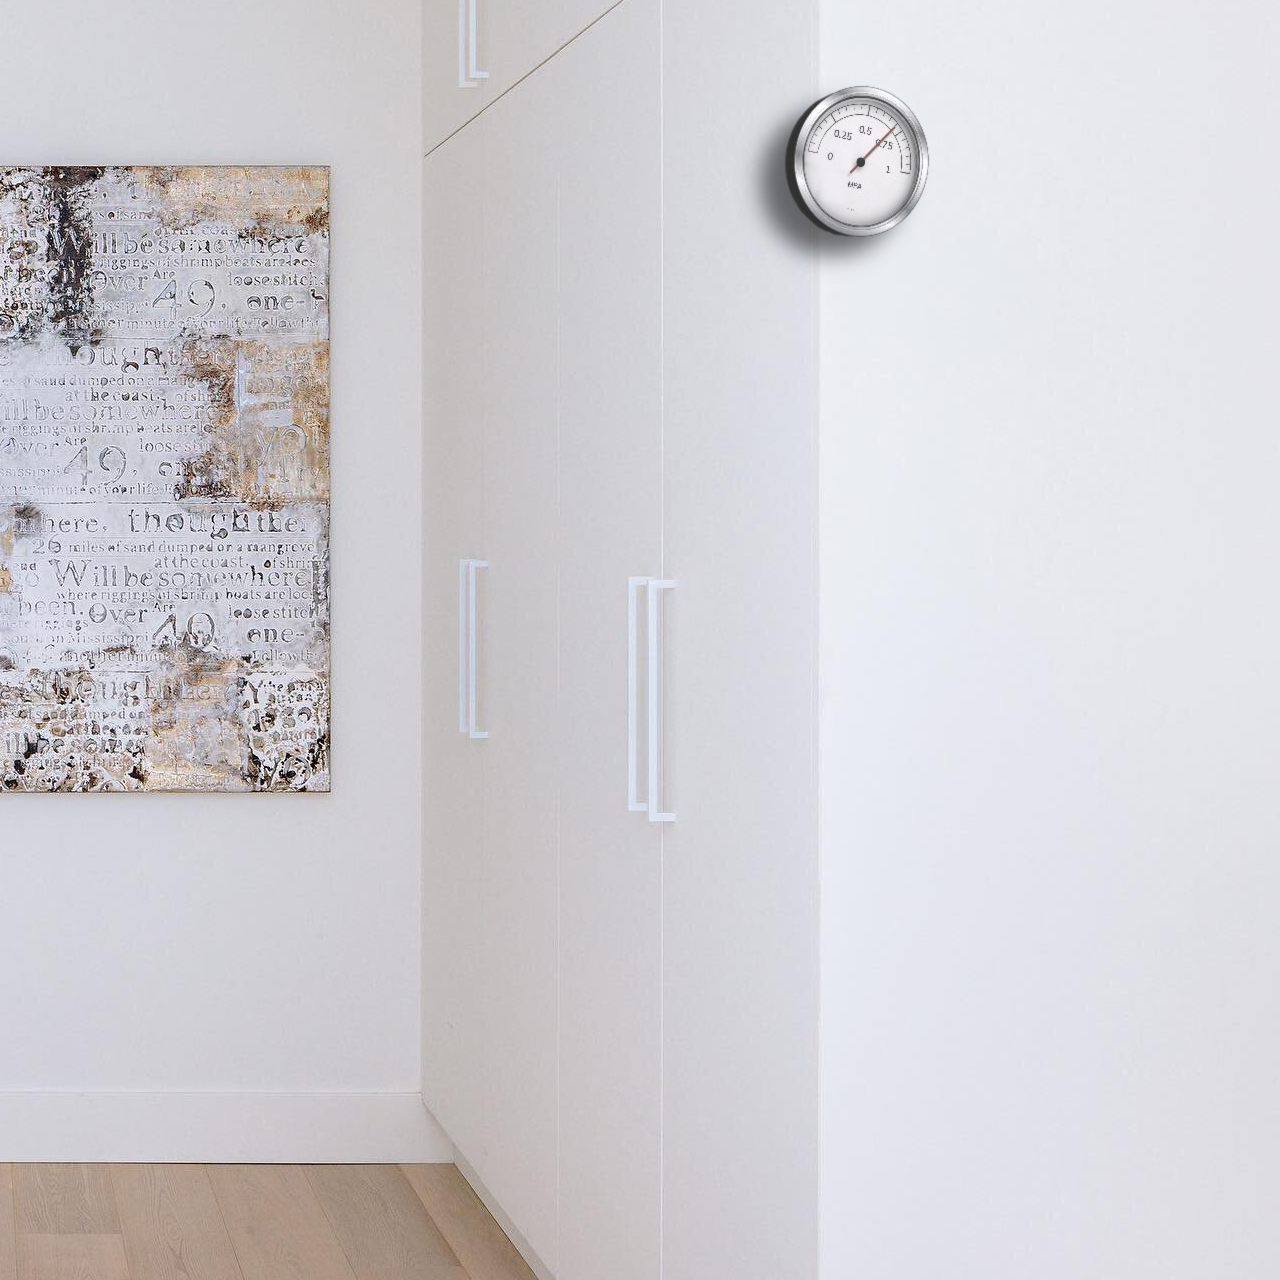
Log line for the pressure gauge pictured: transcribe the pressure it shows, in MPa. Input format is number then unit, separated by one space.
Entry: 0.7 MPa
